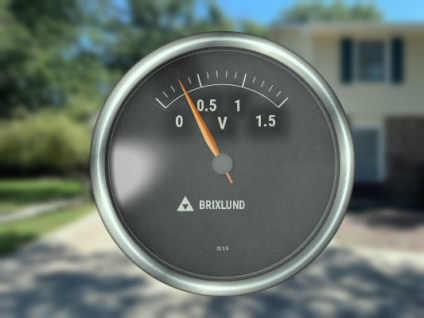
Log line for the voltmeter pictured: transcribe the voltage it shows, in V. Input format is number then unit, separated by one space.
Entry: 0.3 V
